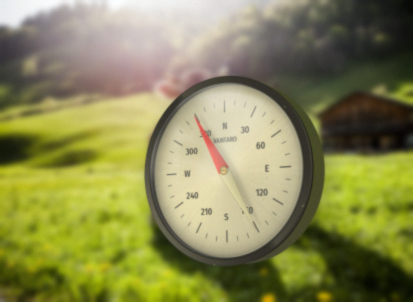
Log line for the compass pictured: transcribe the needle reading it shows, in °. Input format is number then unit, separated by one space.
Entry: 330 °
